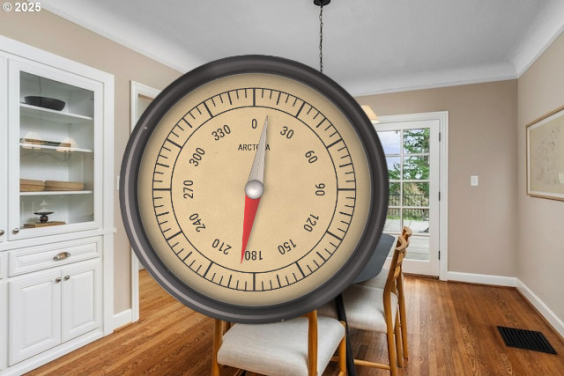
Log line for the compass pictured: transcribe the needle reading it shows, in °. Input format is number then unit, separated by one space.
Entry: 190 °
